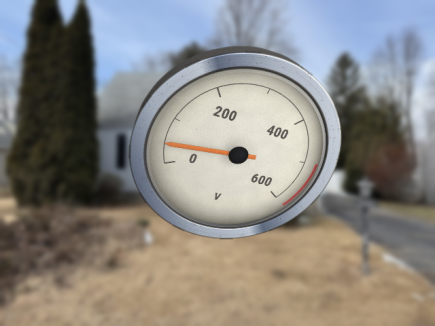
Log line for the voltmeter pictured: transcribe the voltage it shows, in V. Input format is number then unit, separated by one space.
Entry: 50 V
